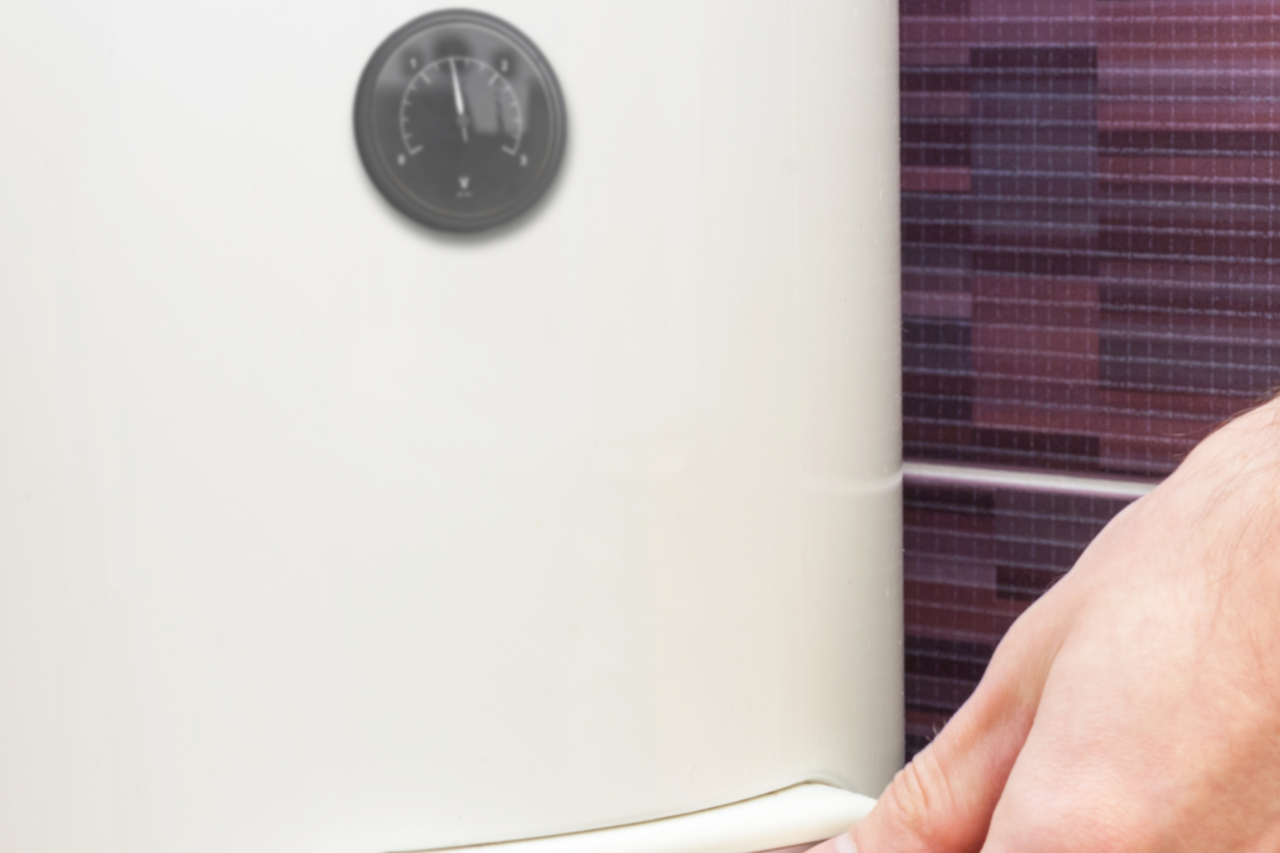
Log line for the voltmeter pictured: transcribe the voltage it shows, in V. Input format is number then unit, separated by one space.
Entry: 1.4 V
